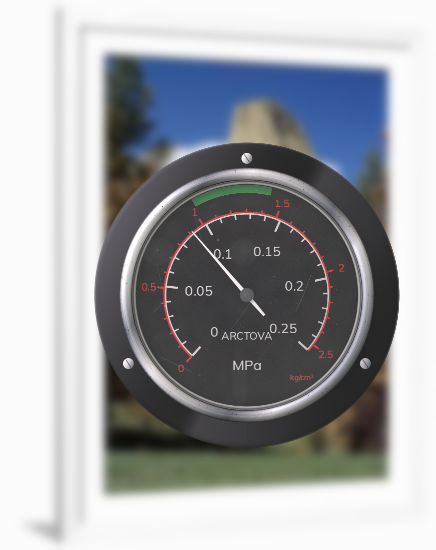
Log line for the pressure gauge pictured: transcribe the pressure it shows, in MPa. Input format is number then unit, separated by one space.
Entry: 0.09 MPa
